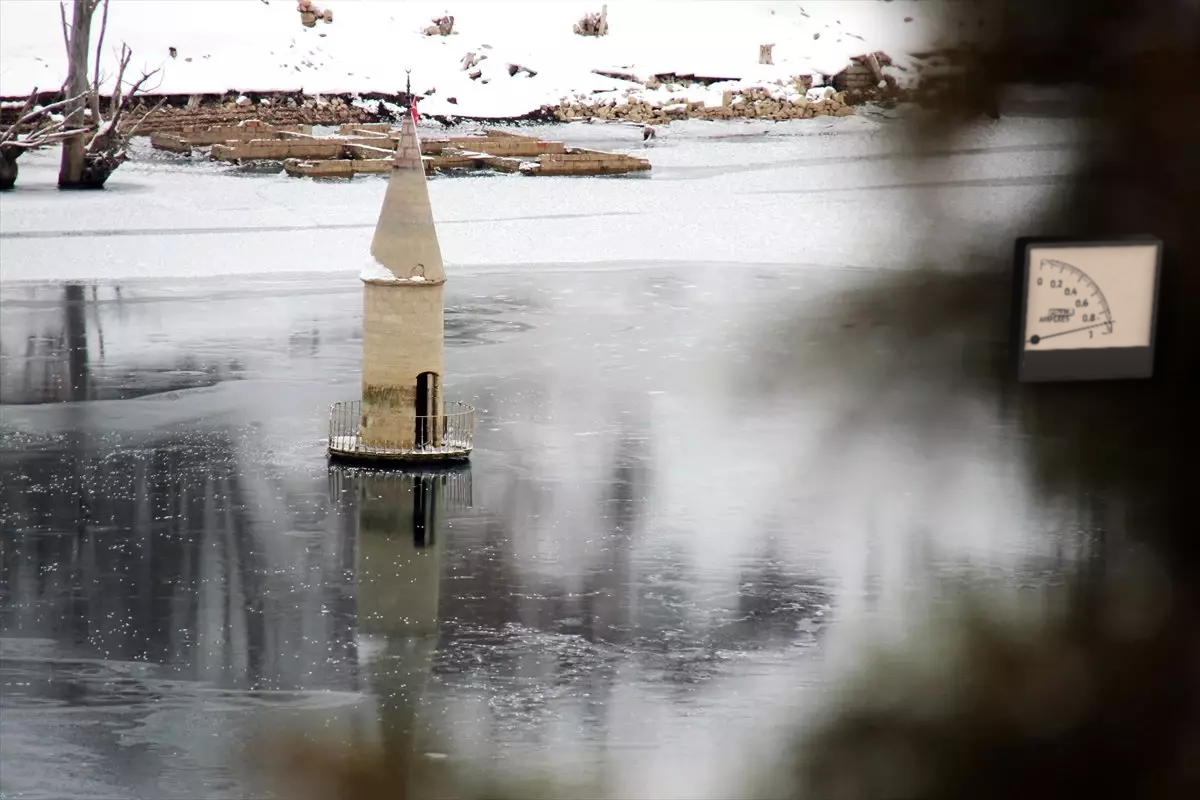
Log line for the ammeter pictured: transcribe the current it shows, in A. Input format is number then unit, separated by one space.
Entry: 0.9 A
